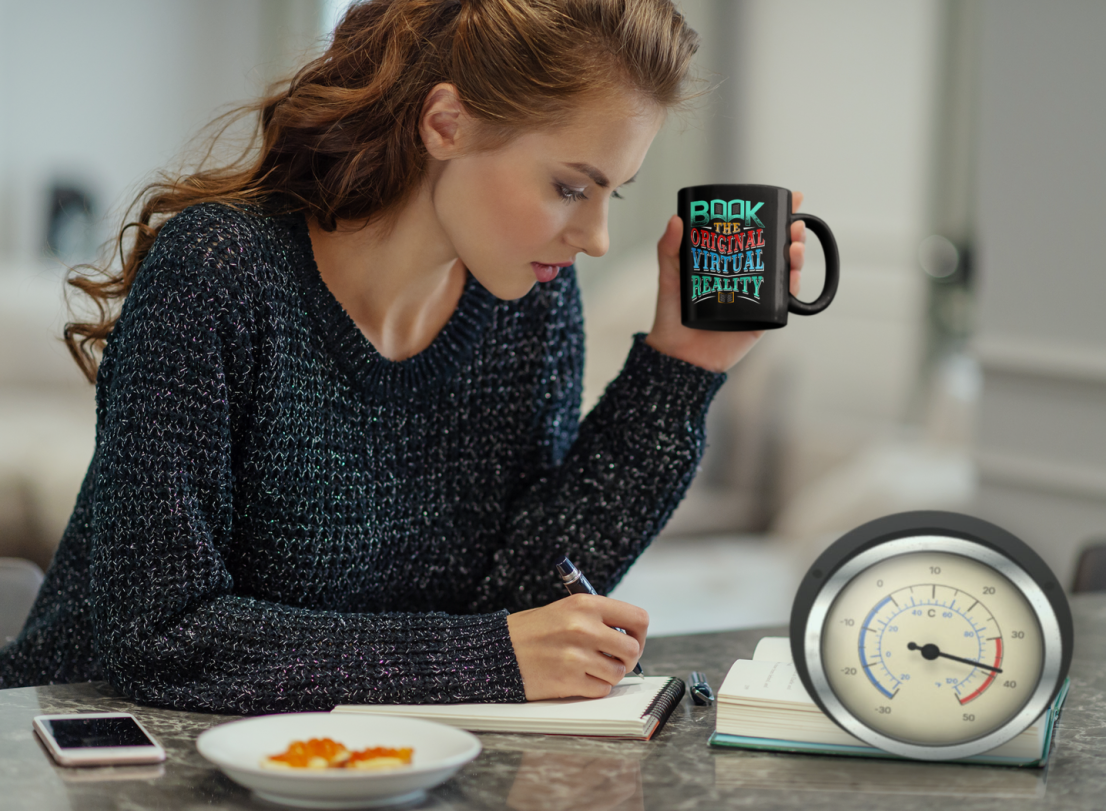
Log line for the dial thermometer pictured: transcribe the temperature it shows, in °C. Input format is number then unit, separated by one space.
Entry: 37.5 °C
